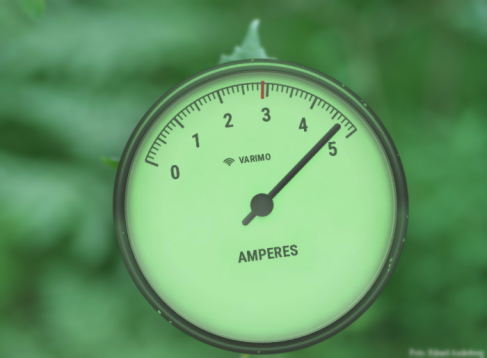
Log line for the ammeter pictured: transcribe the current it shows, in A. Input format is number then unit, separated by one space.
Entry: 4.7 A
